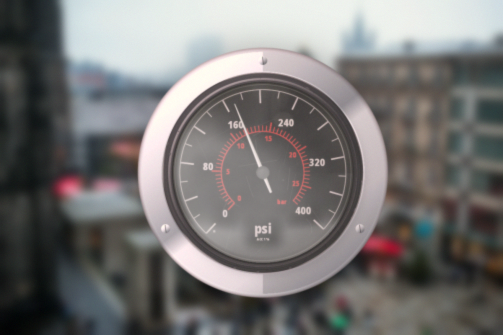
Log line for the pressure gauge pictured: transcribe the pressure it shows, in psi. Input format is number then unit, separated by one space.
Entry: 170 psi
